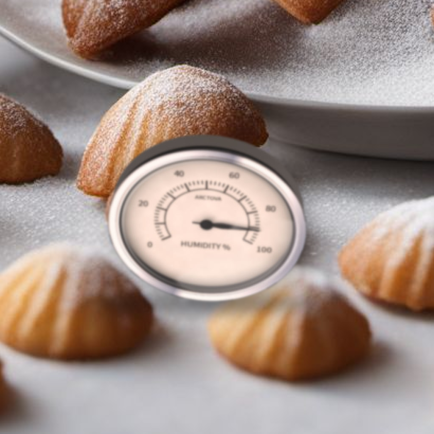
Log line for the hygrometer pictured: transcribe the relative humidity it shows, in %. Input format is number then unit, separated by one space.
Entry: 90 %
